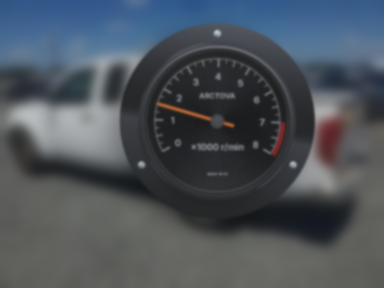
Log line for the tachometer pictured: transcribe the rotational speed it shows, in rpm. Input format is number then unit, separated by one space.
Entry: 1500 rpm
